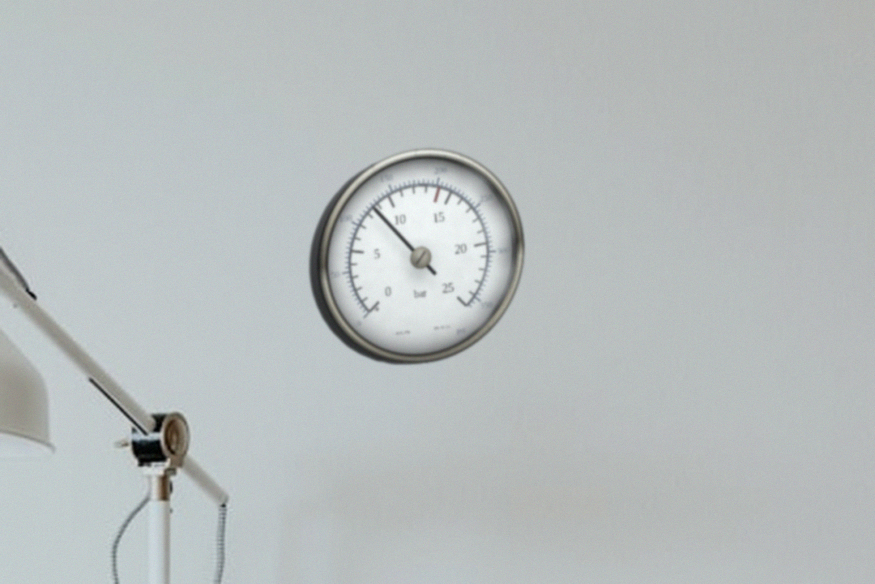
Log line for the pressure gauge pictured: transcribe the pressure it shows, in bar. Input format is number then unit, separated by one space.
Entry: 8.5 bar
